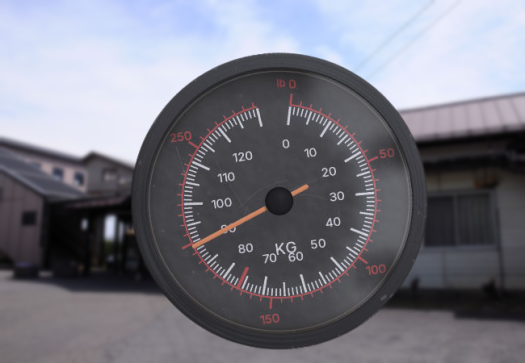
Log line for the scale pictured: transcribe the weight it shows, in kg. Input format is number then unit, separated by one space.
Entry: 90 kg
